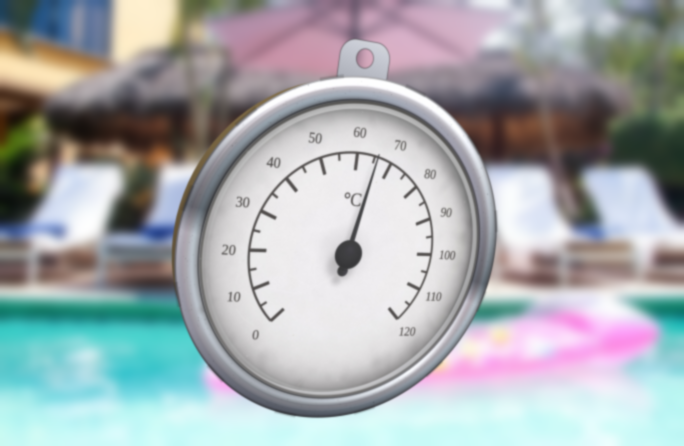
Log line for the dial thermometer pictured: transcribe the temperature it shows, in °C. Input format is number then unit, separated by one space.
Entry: 65 °C
